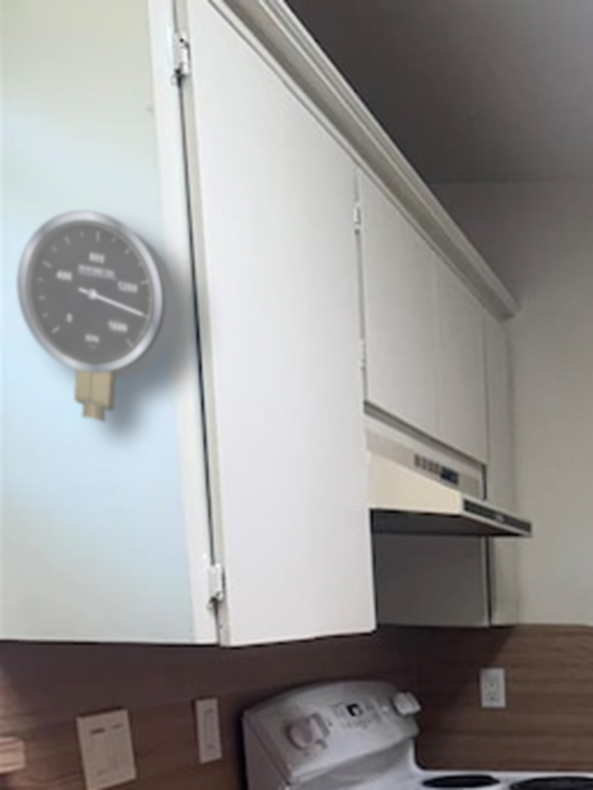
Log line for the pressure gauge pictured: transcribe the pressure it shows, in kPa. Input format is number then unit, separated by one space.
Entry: 1400 kPa
